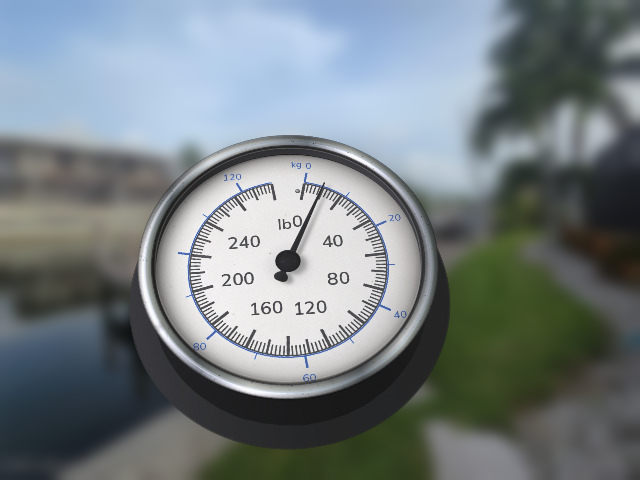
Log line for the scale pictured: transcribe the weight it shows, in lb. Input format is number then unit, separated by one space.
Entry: 10 lb
